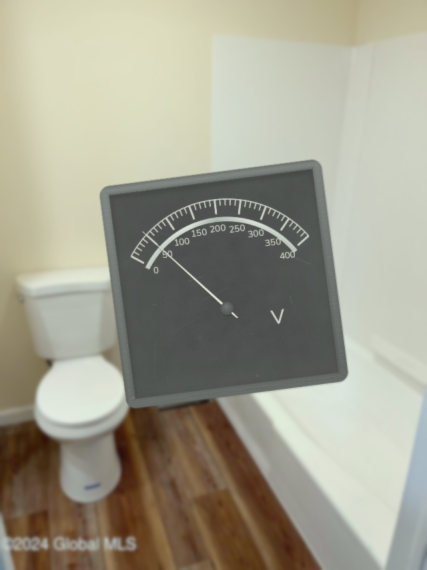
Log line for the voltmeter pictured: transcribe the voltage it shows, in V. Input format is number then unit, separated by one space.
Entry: 50 V
